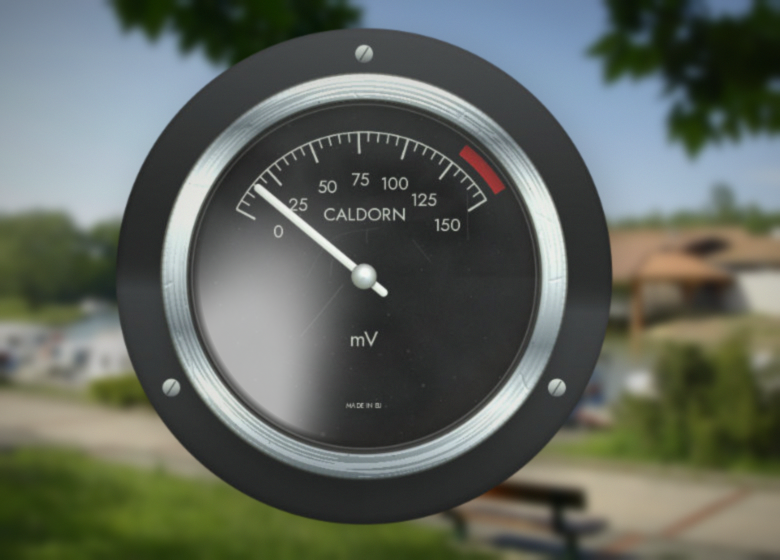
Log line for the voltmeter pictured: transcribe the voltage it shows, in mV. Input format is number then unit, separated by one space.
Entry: 15 mV
